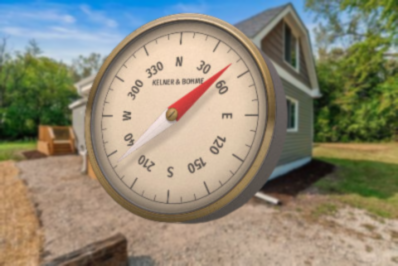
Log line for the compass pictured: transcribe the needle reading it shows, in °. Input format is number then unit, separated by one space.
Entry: 50 °
